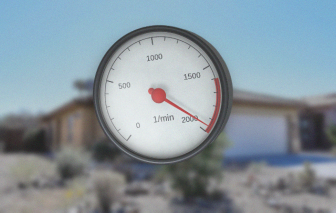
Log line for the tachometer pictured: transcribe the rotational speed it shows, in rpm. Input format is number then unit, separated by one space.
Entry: 1950 rpm
